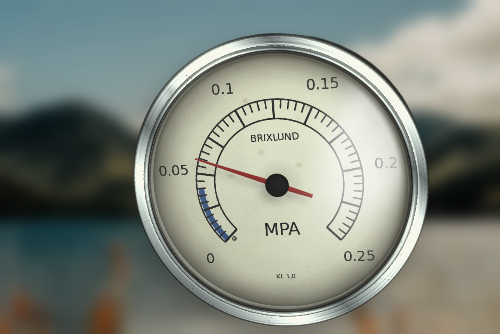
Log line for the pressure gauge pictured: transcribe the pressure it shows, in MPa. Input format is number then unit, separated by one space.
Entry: 0.06 MPa
